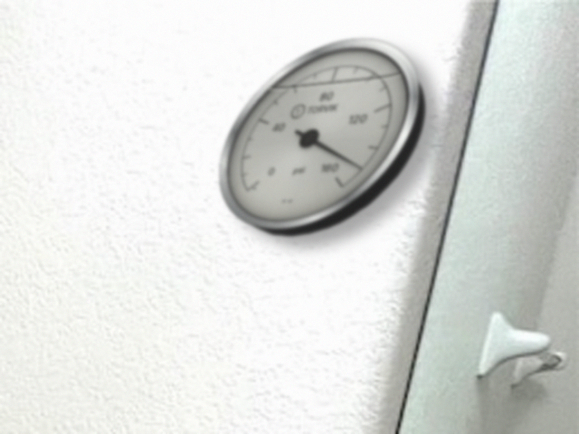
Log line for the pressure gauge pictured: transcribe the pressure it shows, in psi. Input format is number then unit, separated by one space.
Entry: 150 psi
